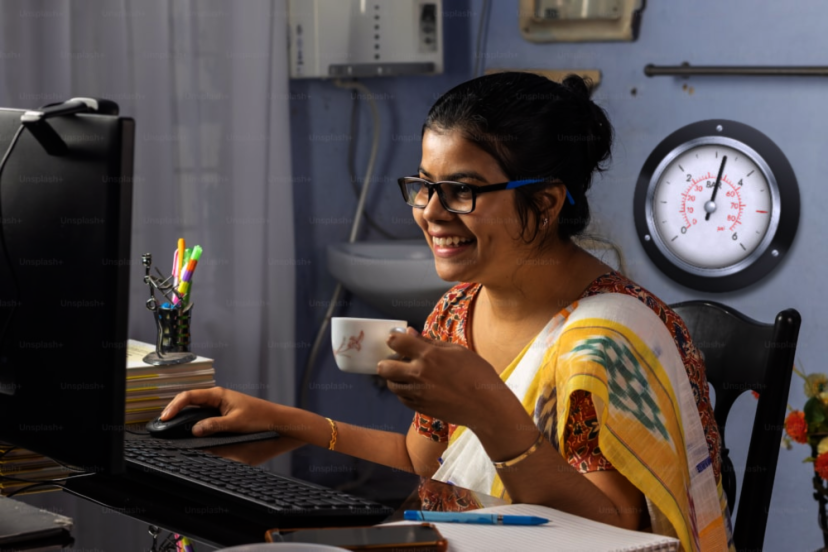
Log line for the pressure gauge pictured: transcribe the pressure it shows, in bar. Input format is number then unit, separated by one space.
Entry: 3.25 bar
